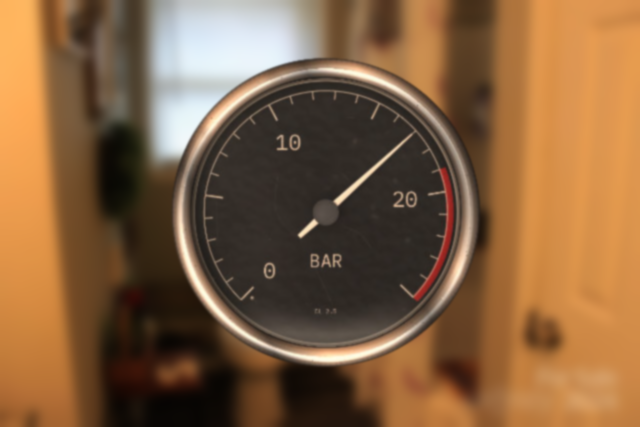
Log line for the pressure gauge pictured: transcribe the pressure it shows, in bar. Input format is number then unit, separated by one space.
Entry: 17 bar
